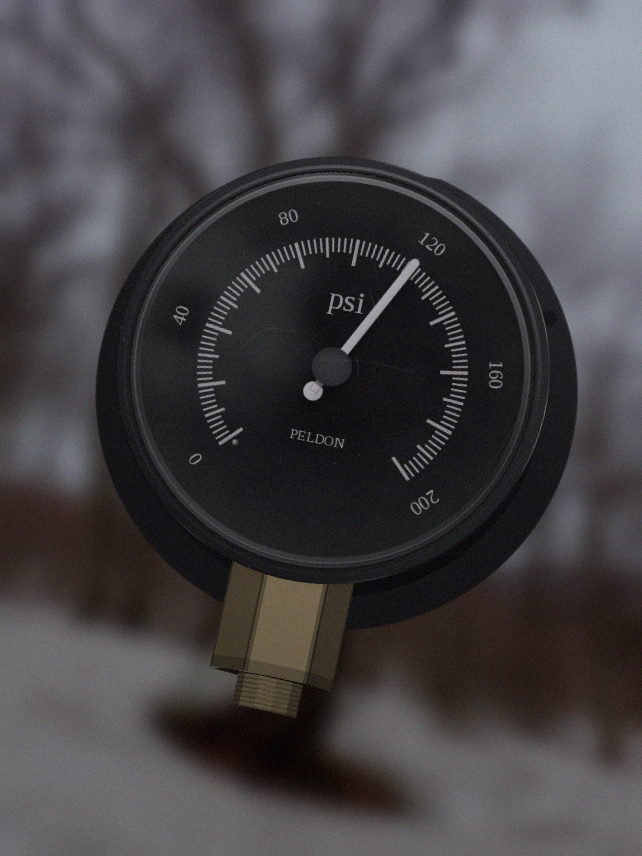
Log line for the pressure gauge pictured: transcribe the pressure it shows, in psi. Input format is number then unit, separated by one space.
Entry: 120 psi
